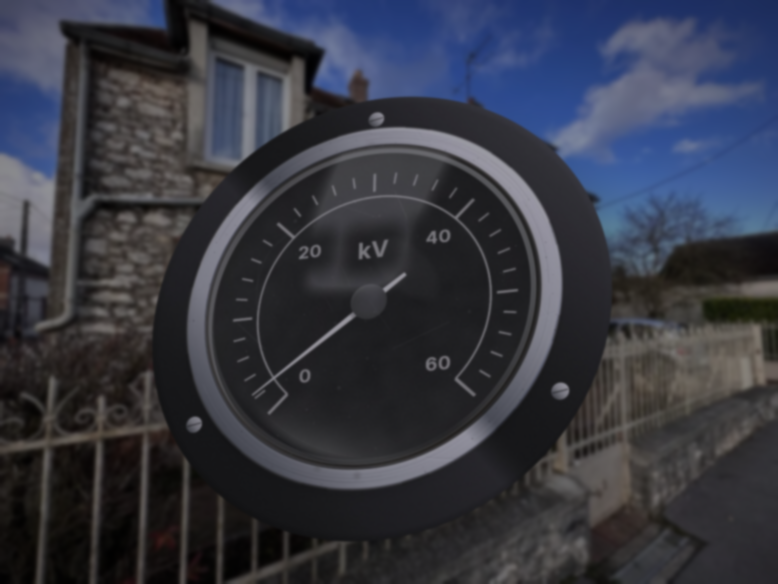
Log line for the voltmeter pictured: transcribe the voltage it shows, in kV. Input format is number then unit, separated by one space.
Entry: 2 kV
